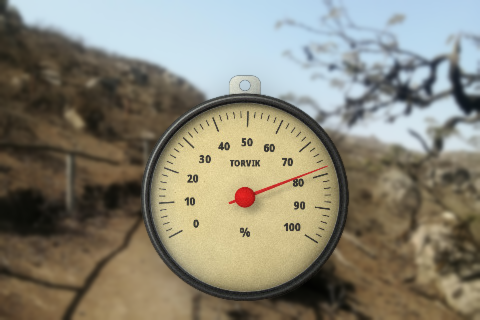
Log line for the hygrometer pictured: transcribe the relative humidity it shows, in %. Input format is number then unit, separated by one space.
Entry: 78 %
